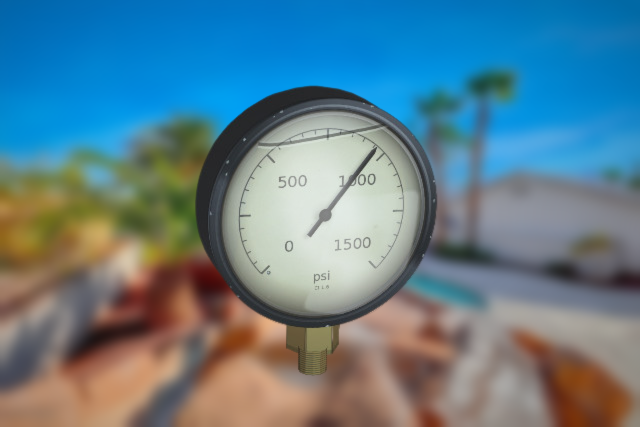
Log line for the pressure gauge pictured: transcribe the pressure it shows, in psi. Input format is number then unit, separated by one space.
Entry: 950 psi
